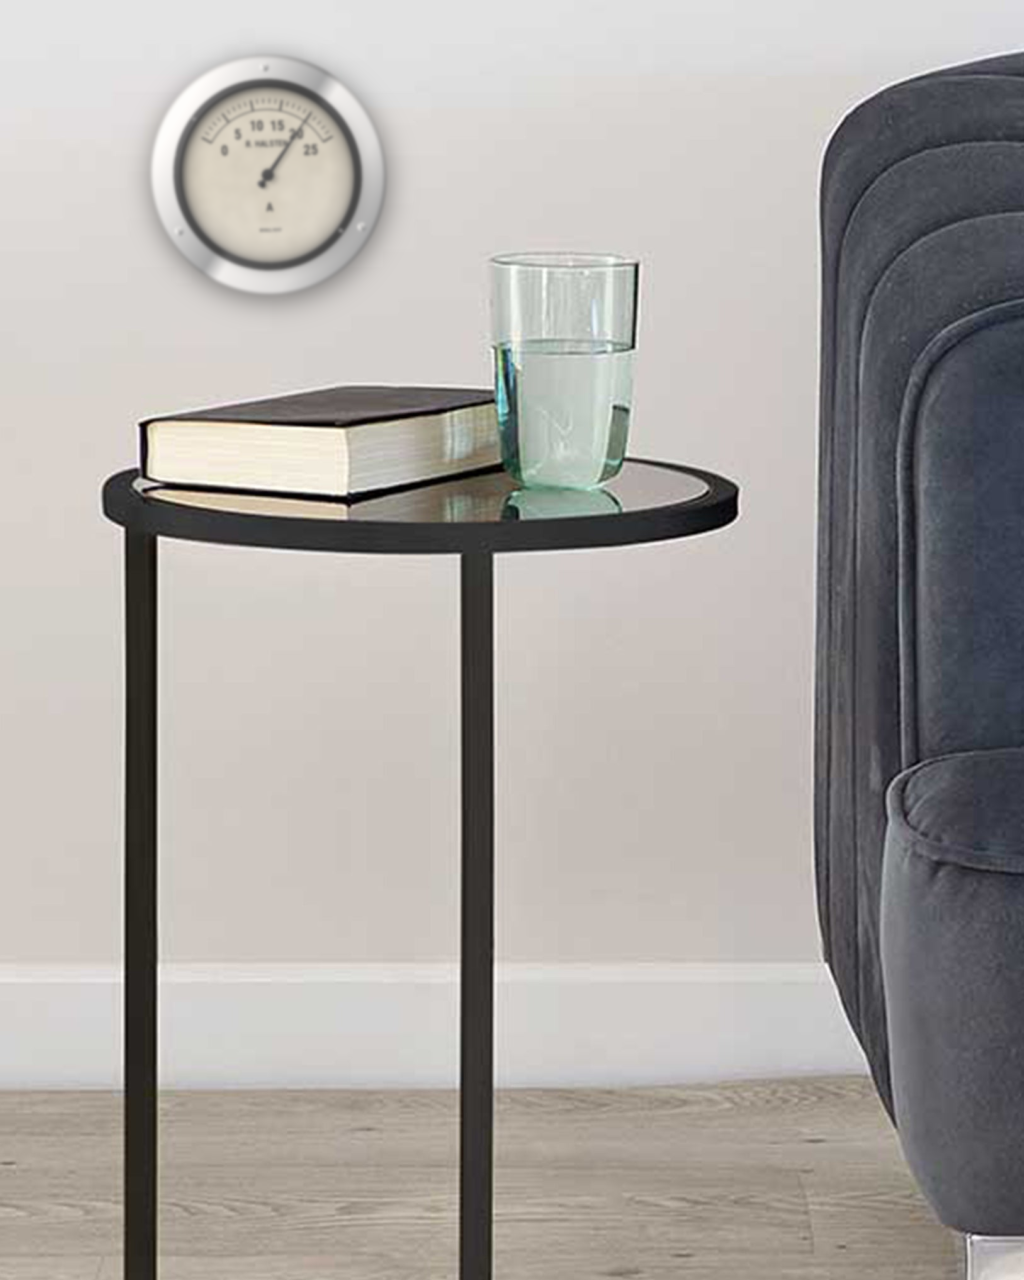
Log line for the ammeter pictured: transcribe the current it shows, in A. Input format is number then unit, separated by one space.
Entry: 20 A
